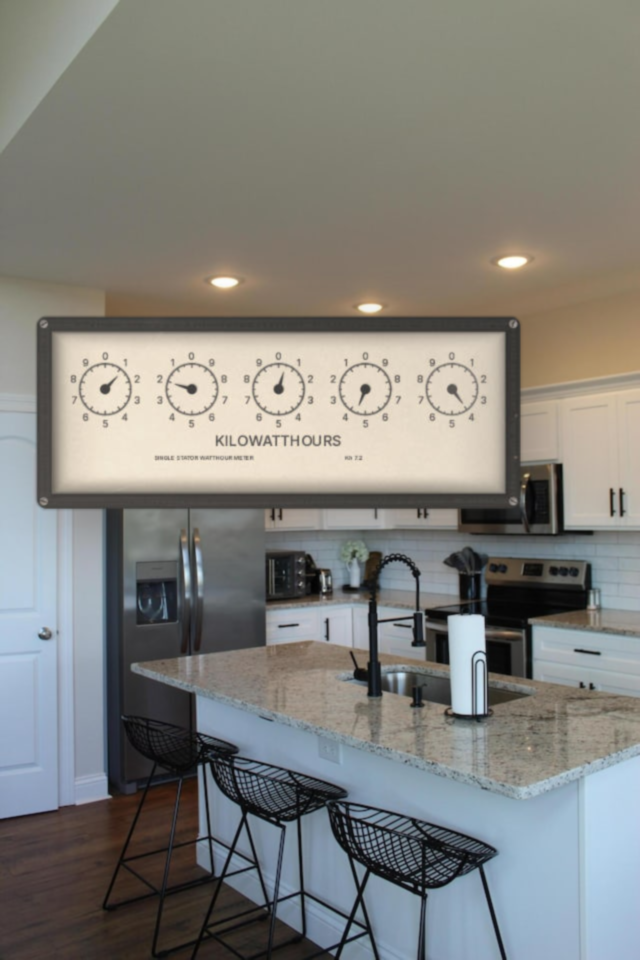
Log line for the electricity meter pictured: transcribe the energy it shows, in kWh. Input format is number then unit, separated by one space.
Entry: 12044 kWh
